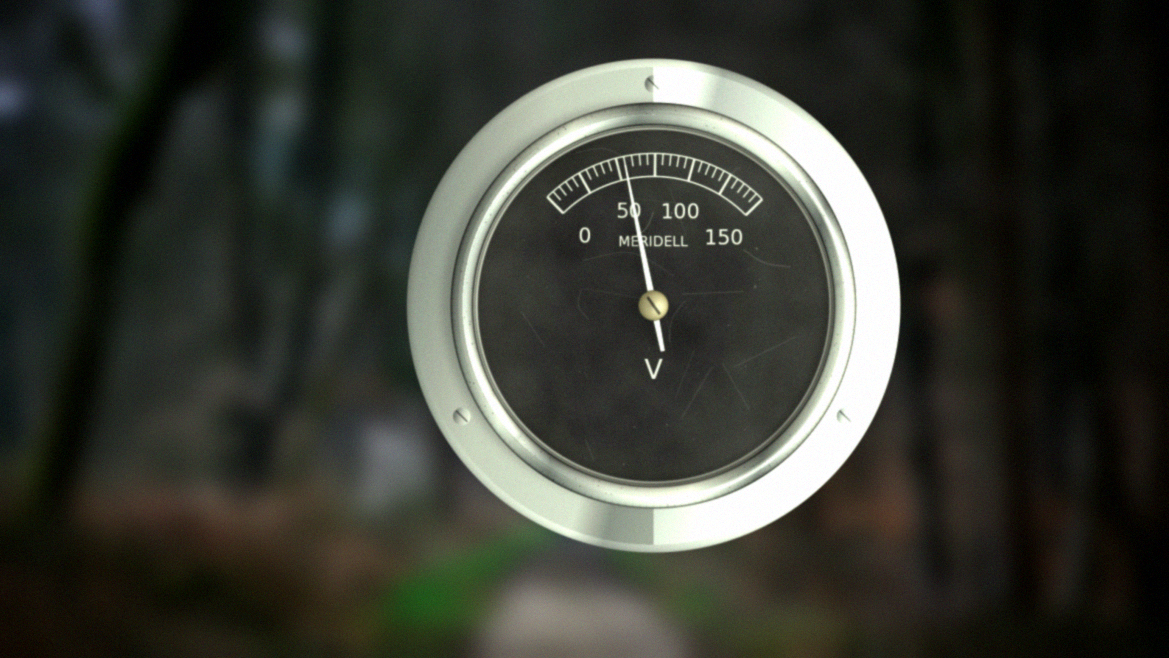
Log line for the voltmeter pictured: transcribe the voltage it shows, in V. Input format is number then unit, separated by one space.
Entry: 55 V
